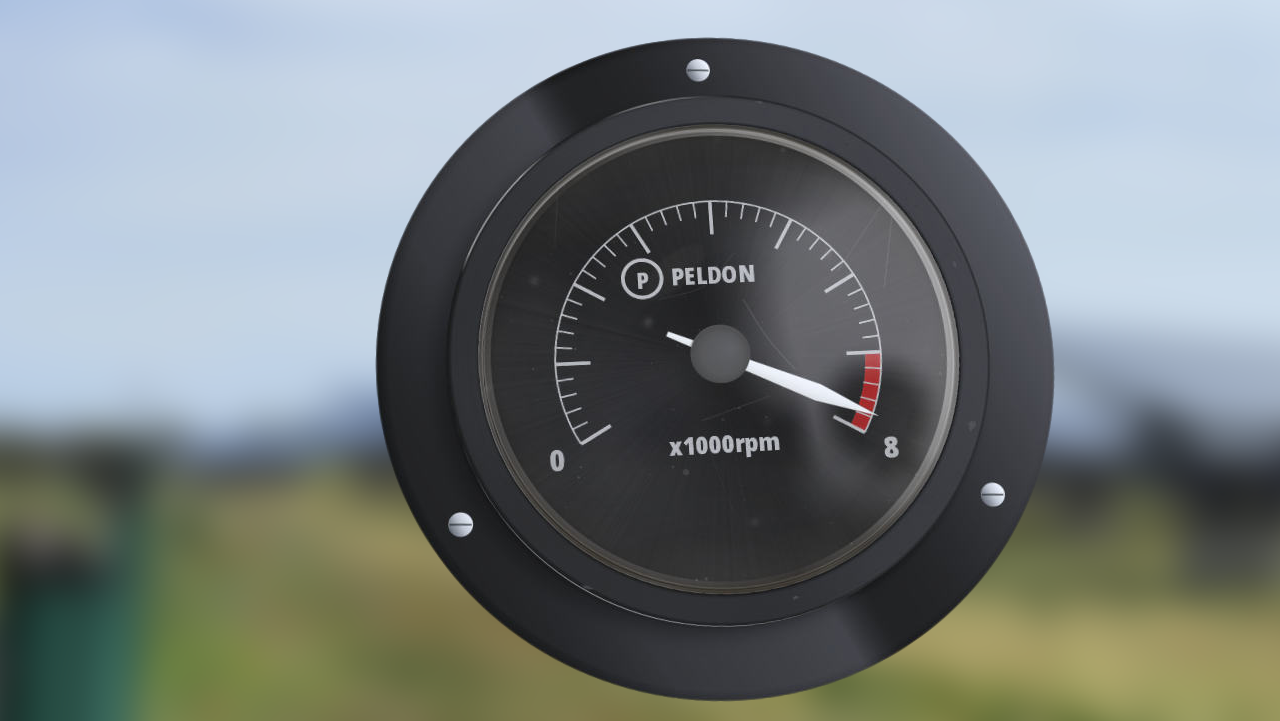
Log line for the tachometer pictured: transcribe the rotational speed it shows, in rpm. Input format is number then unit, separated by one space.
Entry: 7800 rpm
